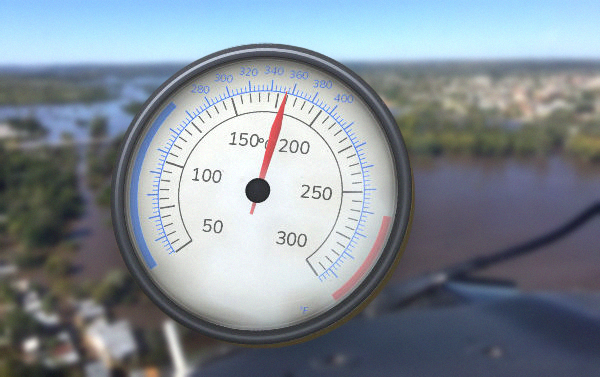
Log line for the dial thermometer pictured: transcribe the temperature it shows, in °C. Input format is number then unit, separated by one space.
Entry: 180 °C
